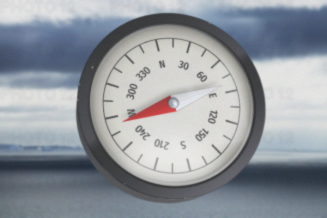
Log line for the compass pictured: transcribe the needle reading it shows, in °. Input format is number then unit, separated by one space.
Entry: 262.5 °
